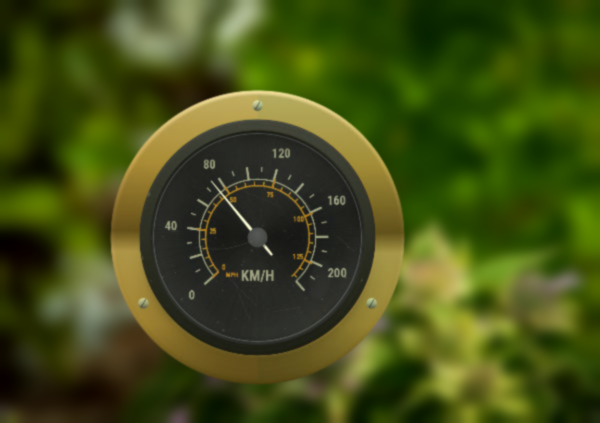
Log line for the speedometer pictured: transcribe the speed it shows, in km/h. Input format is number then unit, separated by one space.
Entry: 75 km/h
